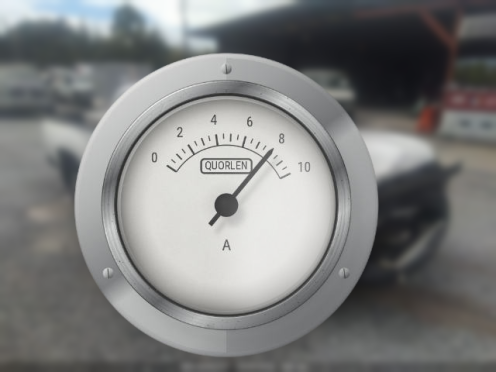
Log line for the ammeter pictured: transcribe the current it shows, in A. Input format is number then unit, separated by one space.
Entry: 8 A
